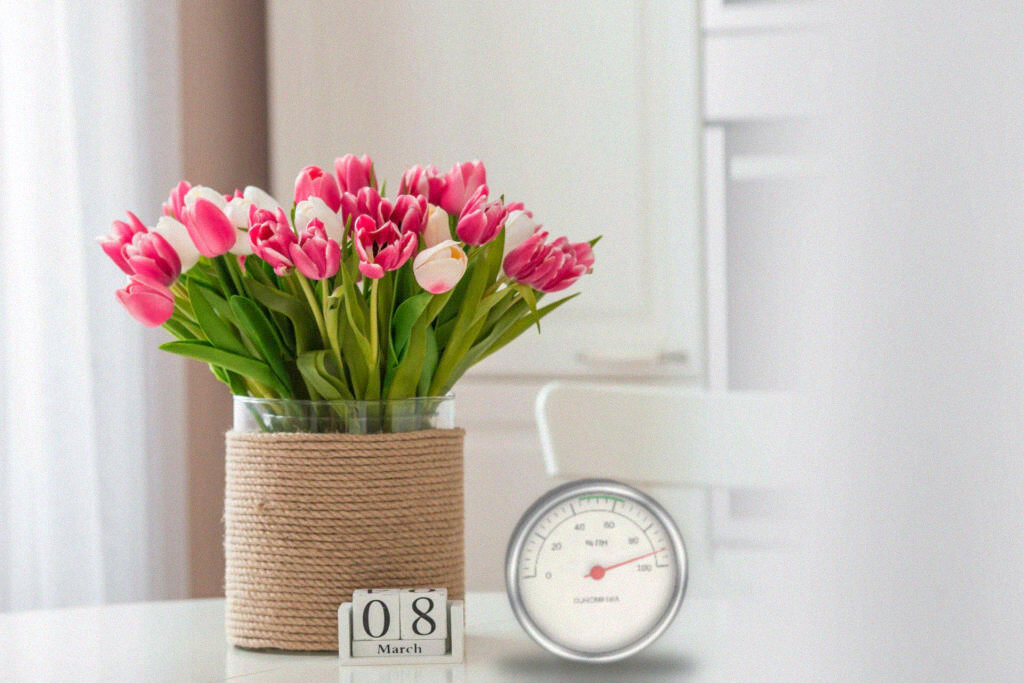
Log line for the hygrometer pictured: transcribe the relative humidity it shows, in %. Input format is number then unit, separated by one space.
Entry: 92 %
